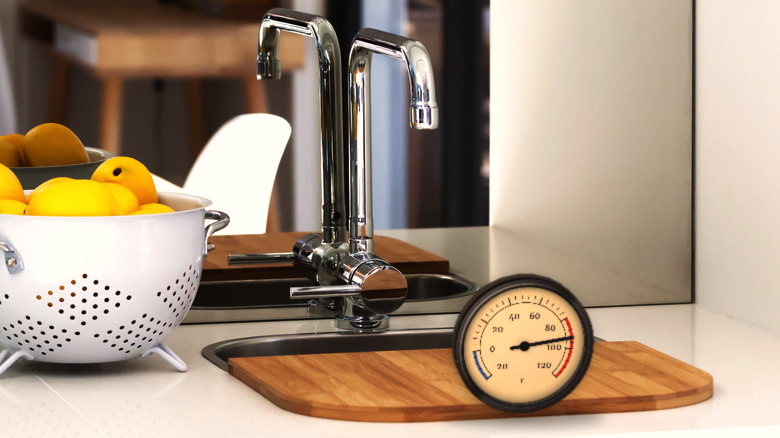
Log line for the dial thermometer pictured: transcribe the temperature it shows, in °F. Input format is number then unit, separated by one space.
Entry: 92 °F
